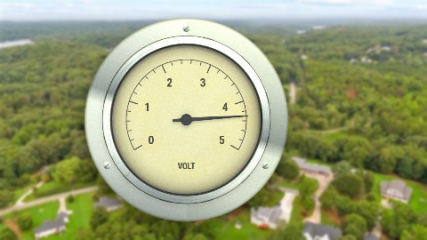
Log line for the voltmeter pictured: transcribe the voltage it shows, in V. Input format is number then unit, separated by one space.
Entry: 4.3 V
